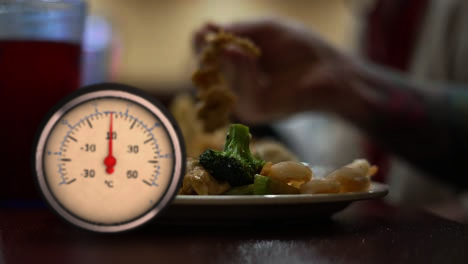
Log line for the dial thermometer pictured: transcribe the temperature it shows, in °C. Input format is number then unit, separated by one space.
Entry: 10 °C
